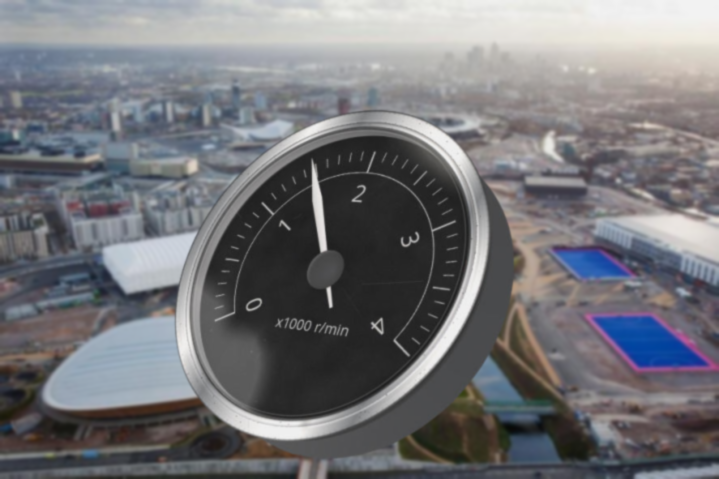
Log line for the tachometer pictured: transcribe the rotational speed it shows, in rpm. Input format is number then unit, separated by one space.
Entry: 1500 rpm
